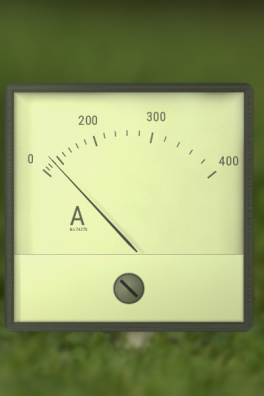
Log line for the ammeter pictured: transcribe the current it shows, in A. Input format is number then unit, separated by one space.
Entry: 80 A
